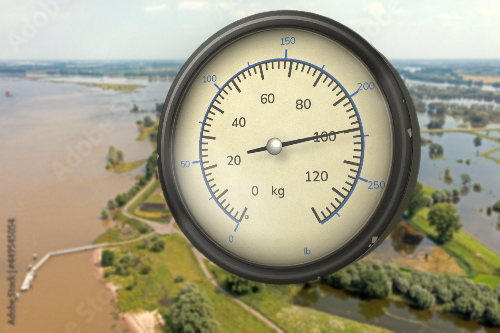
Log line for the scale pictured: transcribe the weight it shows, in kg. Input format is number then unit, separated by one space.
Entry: 100 kg
